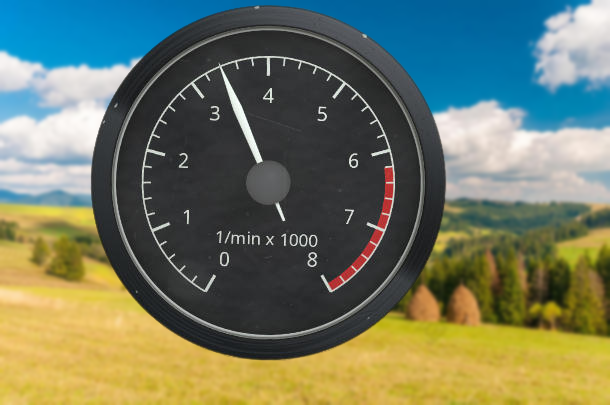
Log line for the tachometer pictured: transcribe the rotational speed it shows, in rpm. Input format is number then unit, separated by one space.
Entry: 3400 rpm
